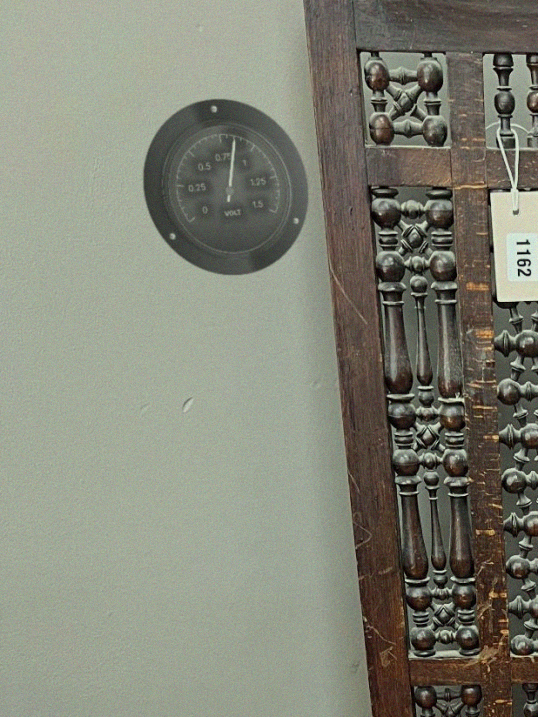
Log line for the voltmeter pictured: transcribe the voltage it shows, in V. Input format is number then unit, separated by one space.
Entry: 0.85 V
